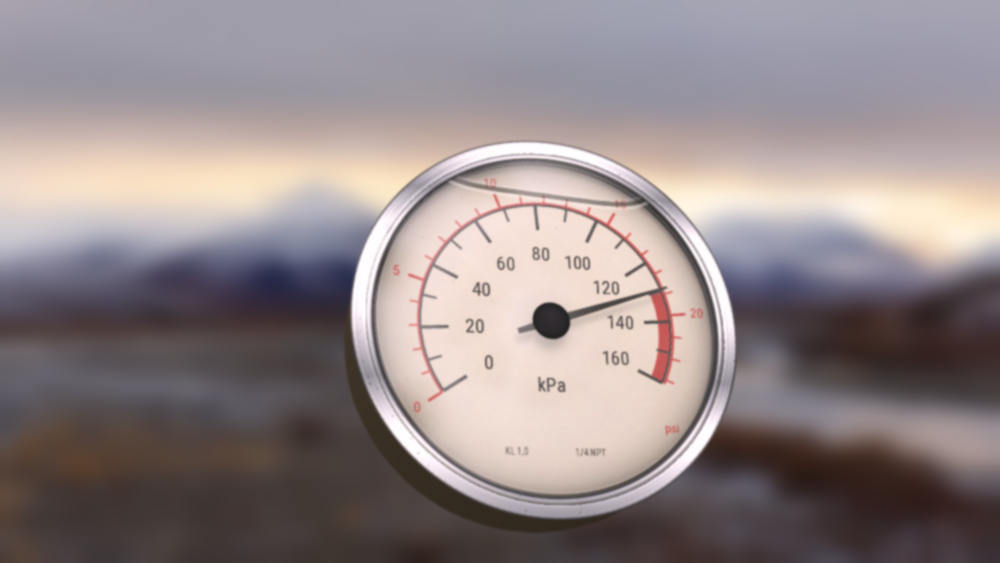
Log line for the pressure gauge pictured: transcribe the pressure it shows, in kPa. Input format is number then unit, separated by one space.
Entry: 130 kPa
